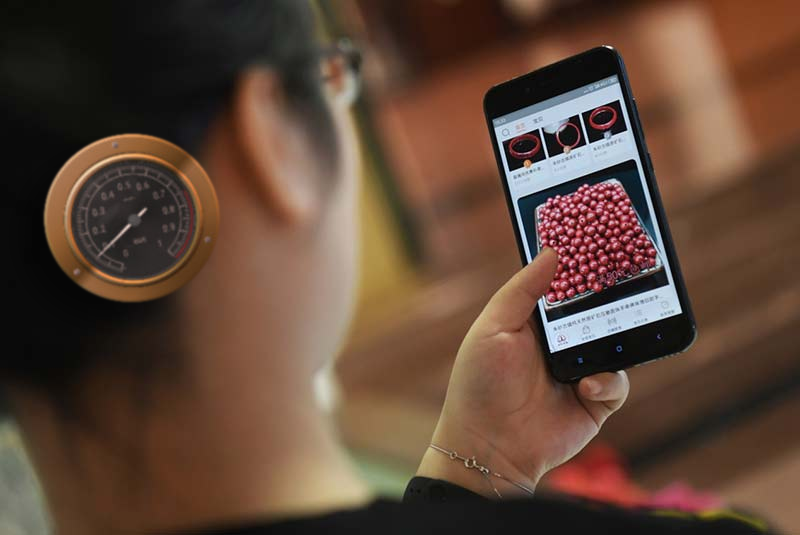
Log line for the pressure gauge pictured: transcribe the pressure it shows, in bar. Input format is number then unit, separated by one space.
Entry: 0.1 bar
